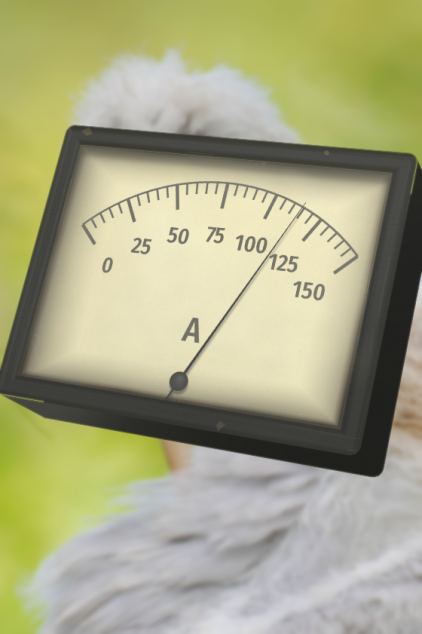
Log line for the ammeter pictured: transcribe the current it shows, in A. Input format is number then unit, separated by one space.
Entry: 115 A
